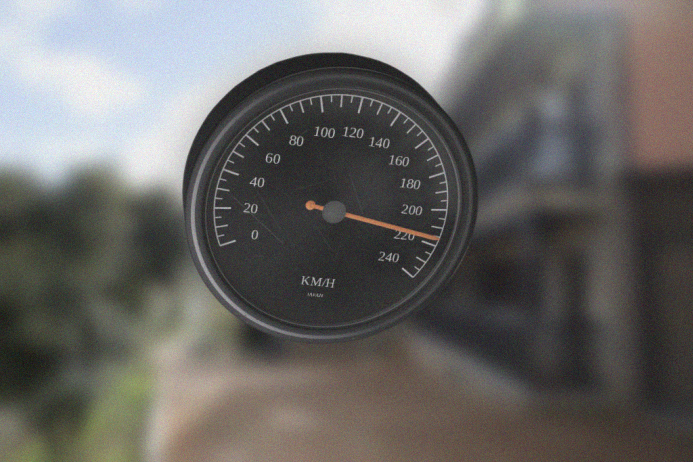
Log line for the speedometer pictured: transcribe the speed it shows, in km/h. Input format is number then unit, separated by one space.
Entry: 215 km/h
